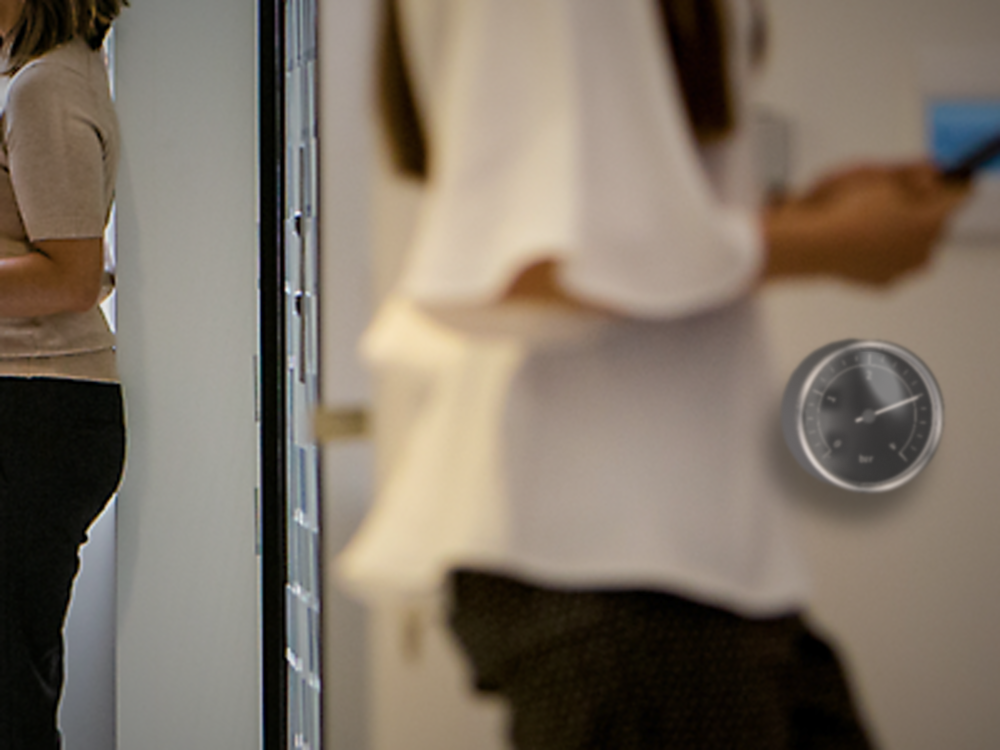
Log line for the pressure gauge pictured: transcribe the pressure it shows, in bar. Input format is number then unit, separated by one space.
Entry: 3 bar
